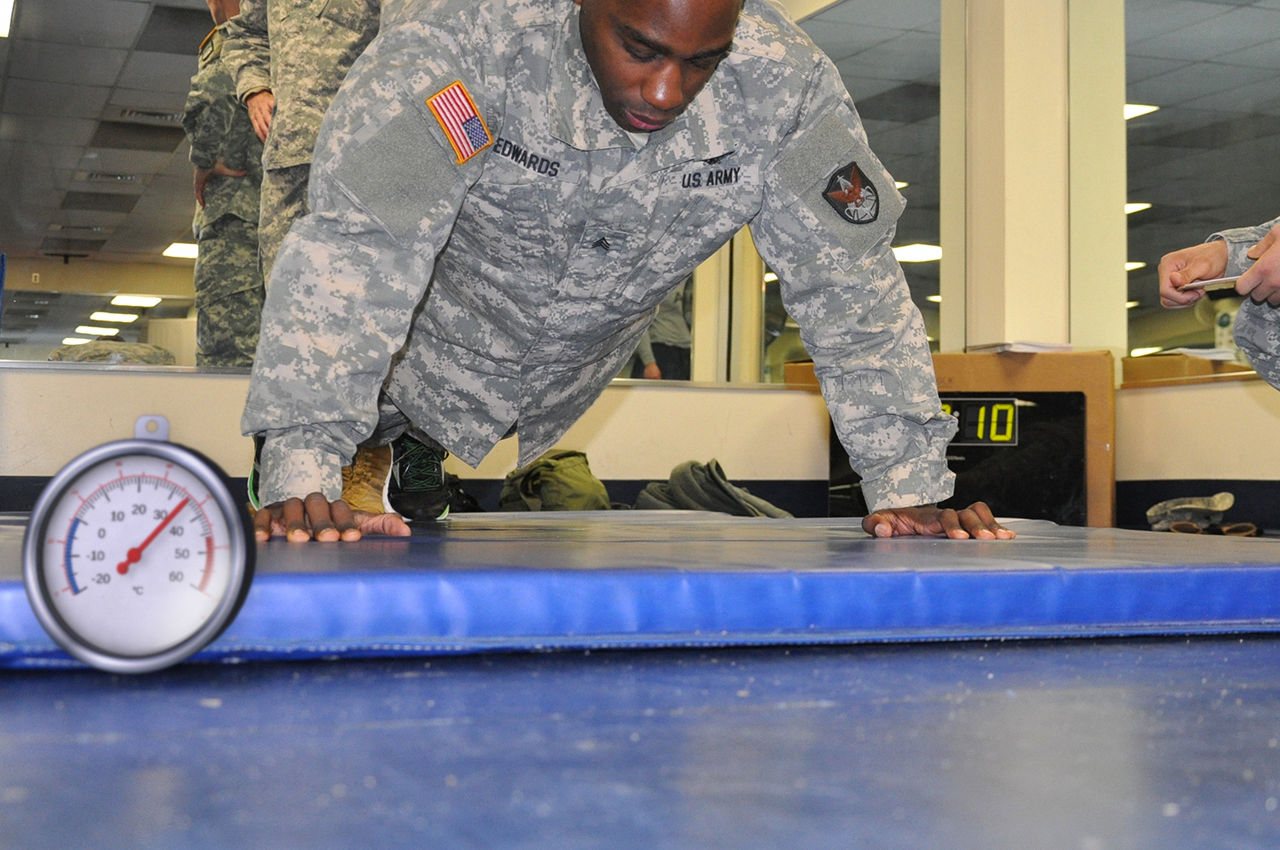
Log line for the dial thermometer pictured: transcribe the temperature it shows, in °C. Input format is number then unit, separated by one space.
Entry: 35 °C
